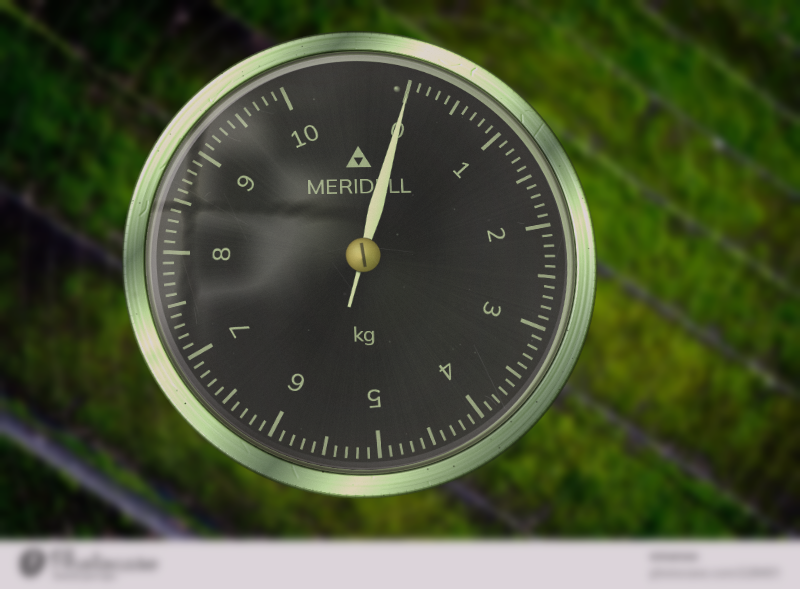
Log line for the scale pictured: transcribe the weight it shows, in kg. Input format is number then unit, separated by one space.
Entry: 0 kg
